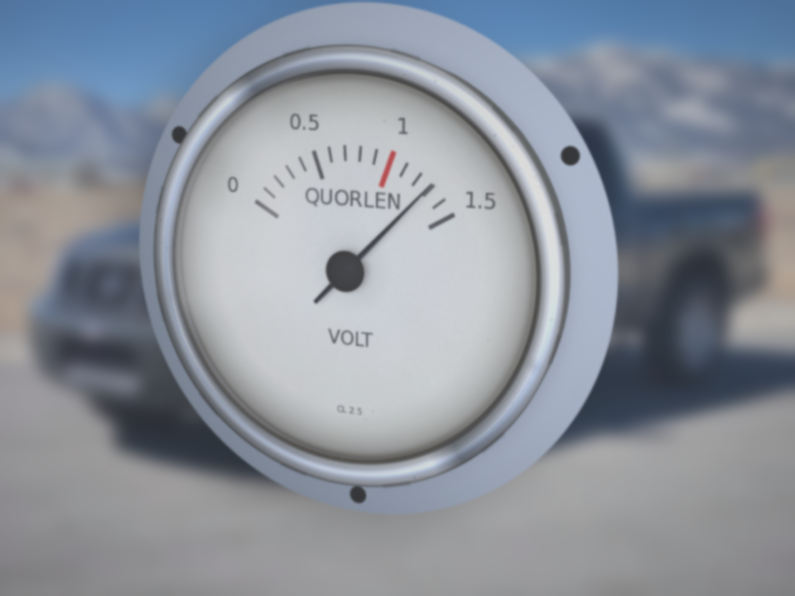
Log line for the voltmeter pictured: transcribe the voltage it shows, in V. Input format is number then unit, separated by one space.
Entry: 1.3 V
